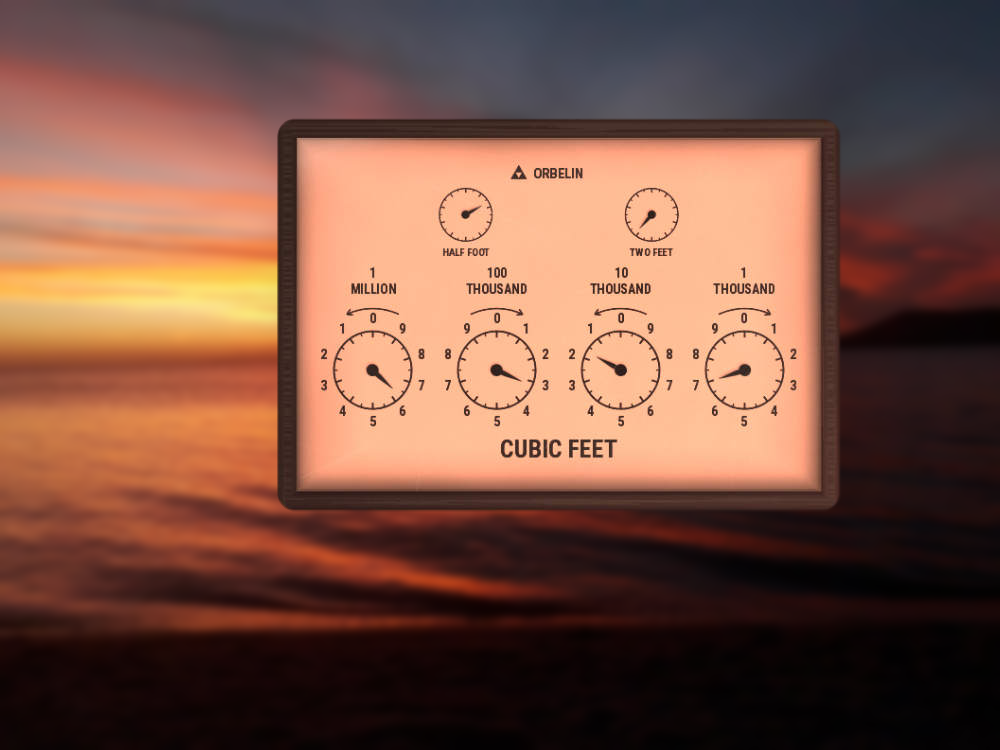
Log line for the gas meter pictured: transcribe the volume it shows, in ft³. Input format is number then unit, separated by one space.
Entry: 631700 ft³
